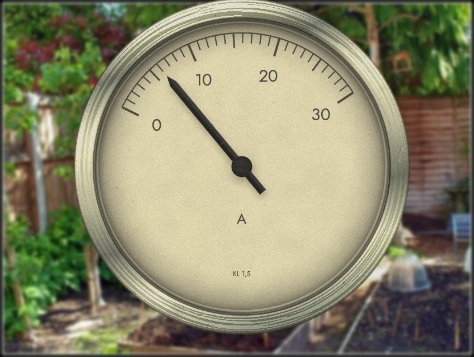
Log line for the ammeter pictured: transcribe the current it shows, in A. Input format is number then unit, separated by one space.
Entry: 6 A
